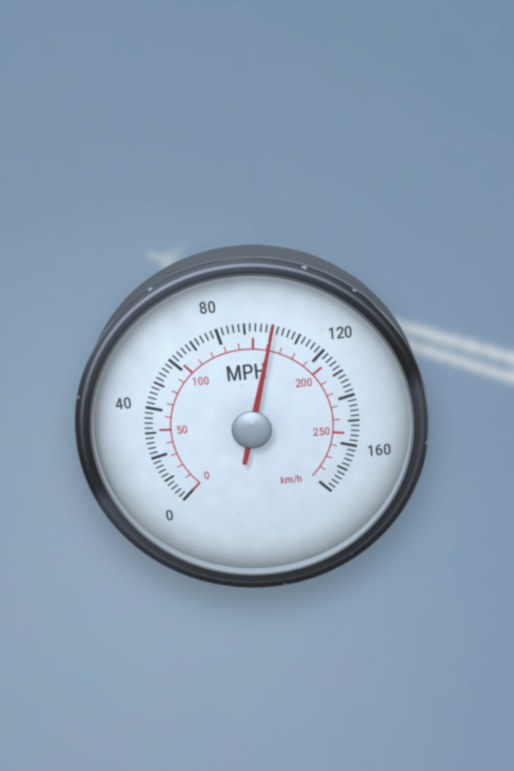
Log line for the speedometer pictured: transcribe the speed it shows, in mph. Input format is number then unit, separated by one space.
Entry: 100 mph
